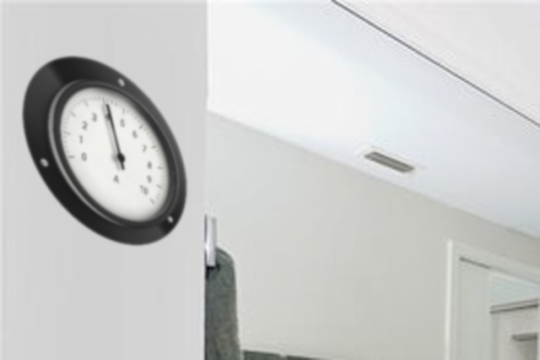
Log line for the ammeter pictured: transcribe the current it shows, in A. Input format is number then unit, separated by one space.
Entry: 4 A
